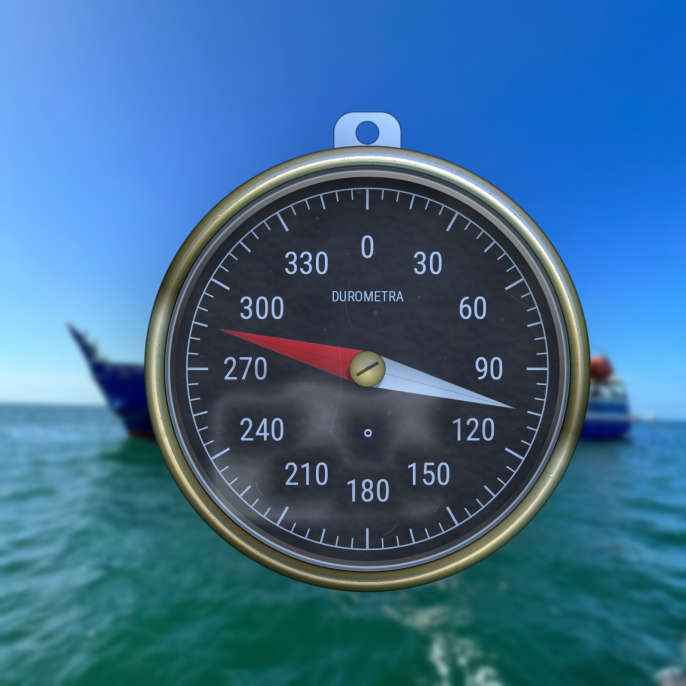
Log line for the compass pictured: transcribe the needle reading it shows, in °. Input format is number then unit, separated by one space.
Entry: 285 °
